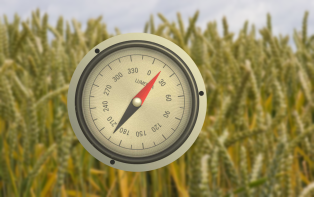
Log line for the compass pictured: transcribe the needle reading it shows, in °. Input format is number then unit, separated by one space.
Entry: 15 °
